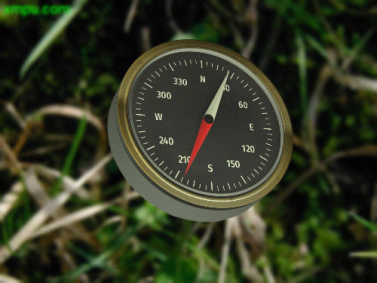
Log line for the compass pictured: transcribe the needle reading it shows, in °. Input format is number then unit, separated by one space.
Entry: 205 °
